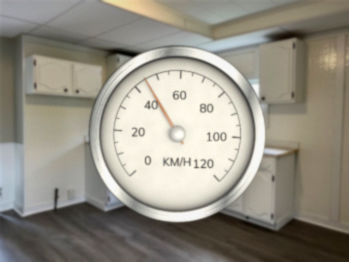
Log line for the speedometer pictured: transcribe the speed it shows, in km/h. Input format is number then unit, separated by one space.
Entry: 45 km/h
